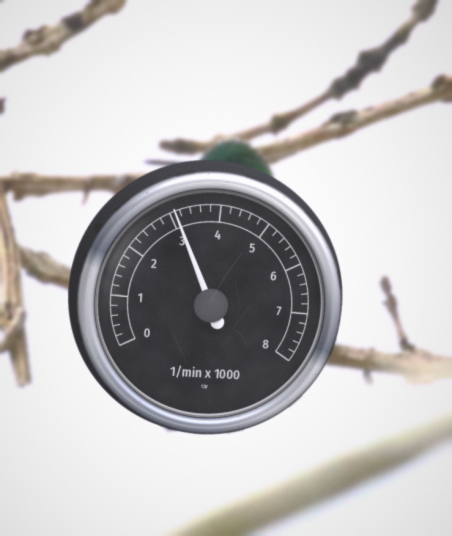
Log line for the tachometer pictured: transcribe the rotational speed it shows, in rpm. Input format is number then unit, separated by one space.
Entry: 3100 rpm
